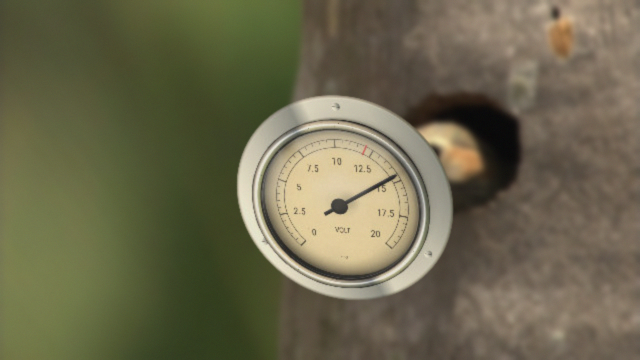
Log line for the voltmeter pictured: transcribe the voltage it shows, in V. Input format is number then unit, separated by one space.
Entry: 14.5 V
